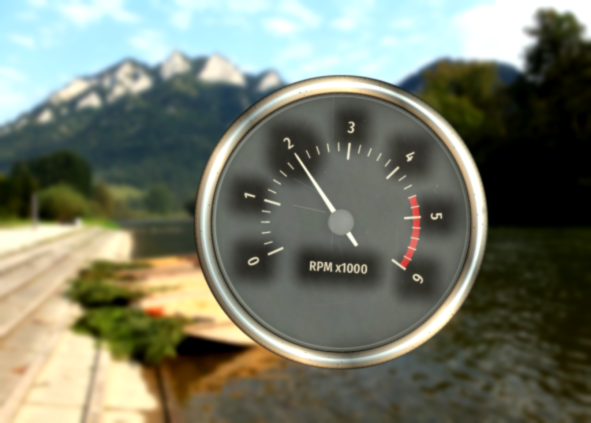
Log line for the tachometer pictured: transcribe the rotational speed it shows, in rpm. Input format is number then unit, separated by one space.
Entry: 2000 rpm
